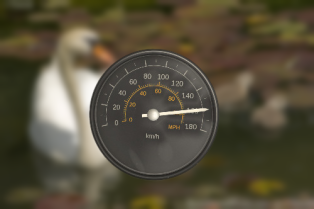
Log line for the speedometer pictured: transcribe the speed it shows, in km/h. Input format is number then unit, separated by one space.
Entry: 160 km/h
